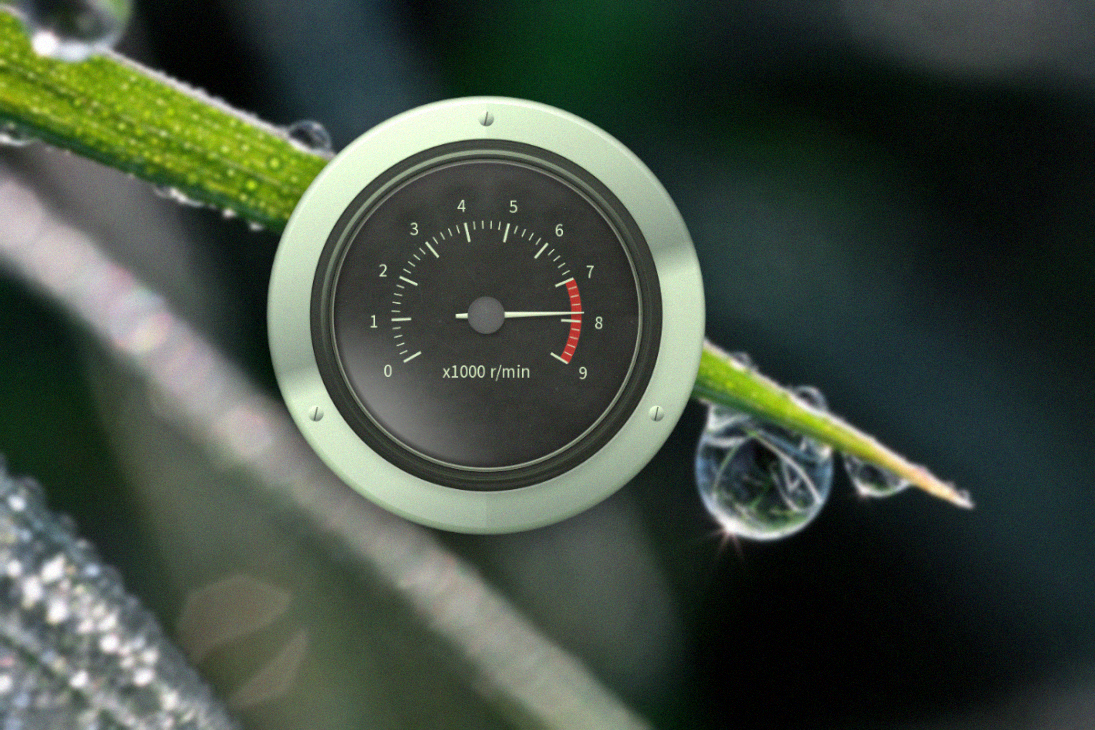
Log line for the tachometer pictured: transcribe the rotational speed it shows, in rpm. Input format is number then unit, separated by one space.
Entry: 7800 rpm
